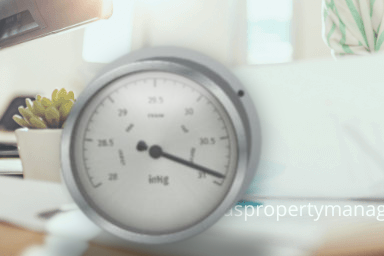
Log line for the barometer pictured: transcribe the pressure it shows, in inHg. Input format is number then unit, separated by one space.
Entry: 30.9 inHg
